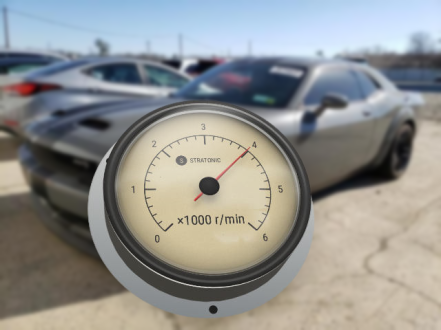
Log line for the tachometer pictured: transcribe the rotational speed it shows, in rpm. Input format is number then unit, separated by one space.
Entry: 4000 rpm
